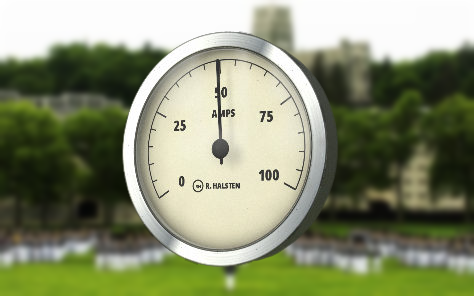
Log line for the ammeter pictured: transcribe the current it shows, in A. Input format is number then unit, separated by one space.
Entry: 50 A
